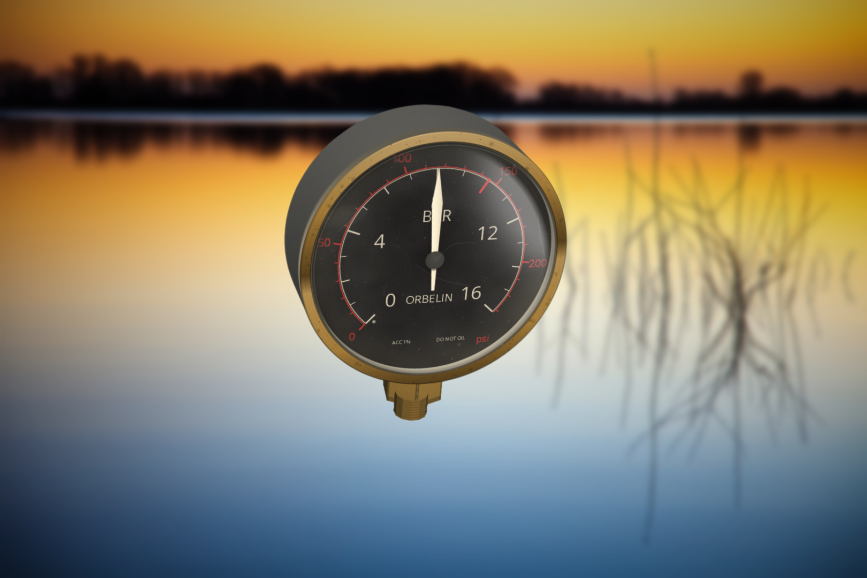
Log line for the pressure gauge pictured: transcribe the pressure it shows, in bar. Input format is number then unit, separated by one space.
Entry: 8 bar
